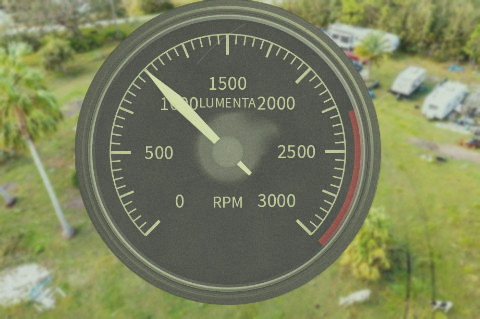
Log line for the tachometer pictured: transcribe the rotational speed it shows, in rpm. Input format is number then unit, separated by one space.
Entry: 1000 rpm
